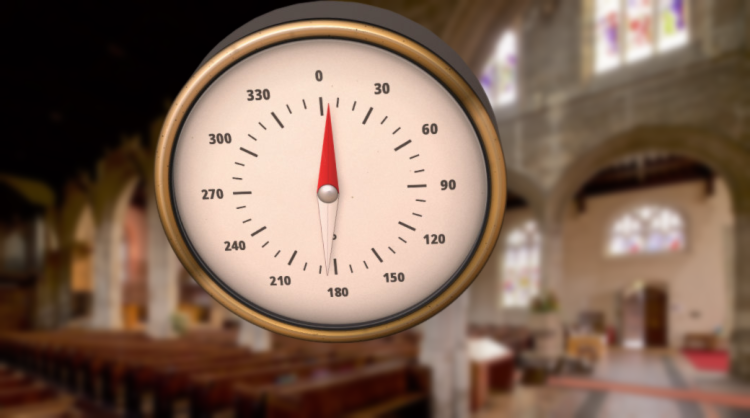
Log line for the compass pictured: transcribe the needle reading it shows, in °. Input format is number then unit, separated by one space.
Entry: 5 °
